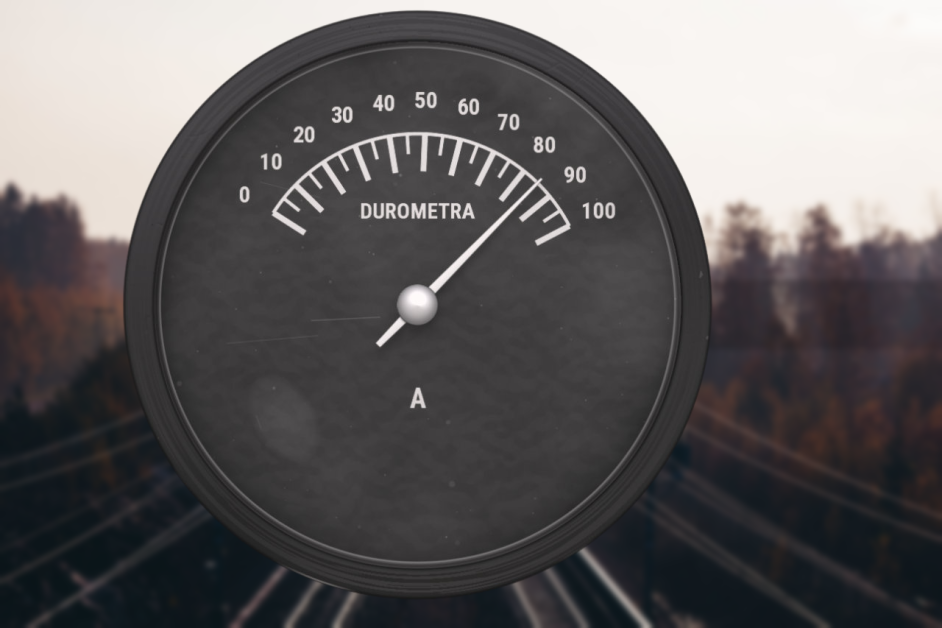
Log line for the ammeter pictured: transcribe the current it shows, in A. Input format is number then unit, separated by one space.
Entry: 85 A
